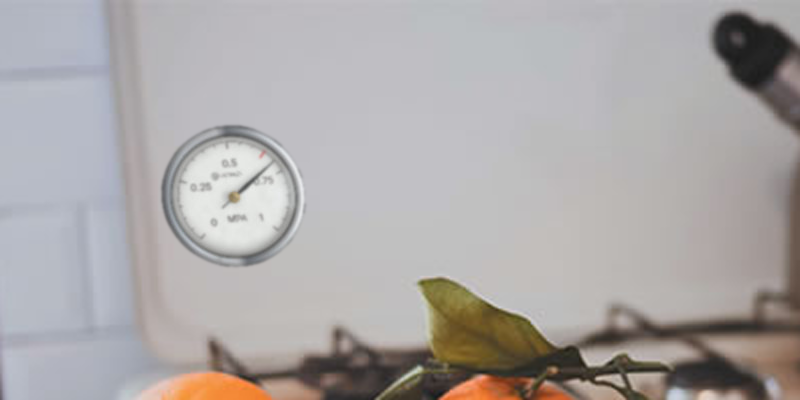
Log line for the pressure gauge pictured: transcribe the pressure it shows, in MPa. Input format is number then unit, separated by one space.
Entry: 0.7 MPa
